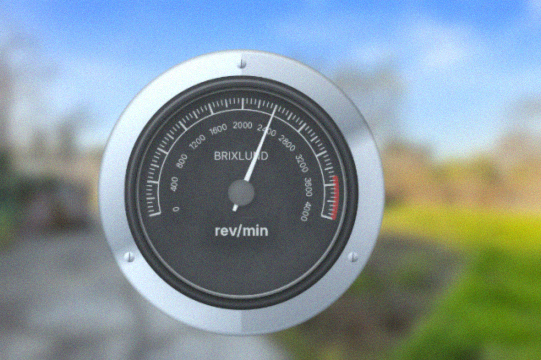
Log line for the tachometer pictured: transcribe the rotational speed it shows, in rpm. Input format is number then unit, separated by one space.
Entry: 2400 rpm
